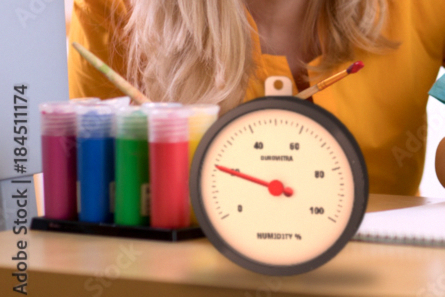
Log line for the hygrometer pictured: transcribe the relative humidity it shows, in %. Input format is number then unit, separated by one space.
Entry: 20 %
